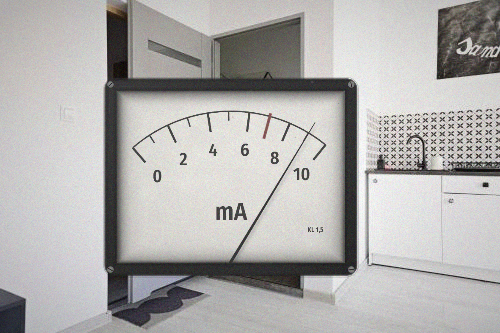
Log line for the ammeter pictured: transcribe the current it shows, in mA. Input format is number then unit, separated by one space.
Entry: 9 mA
